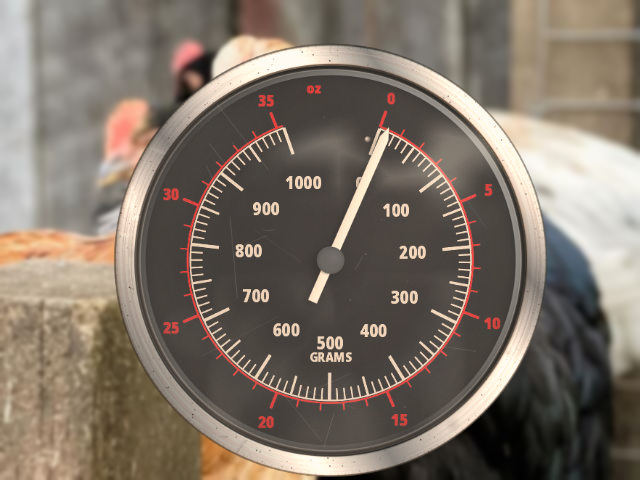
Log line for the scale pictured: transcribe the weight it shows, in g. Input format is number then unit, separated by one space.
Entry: 10 g
